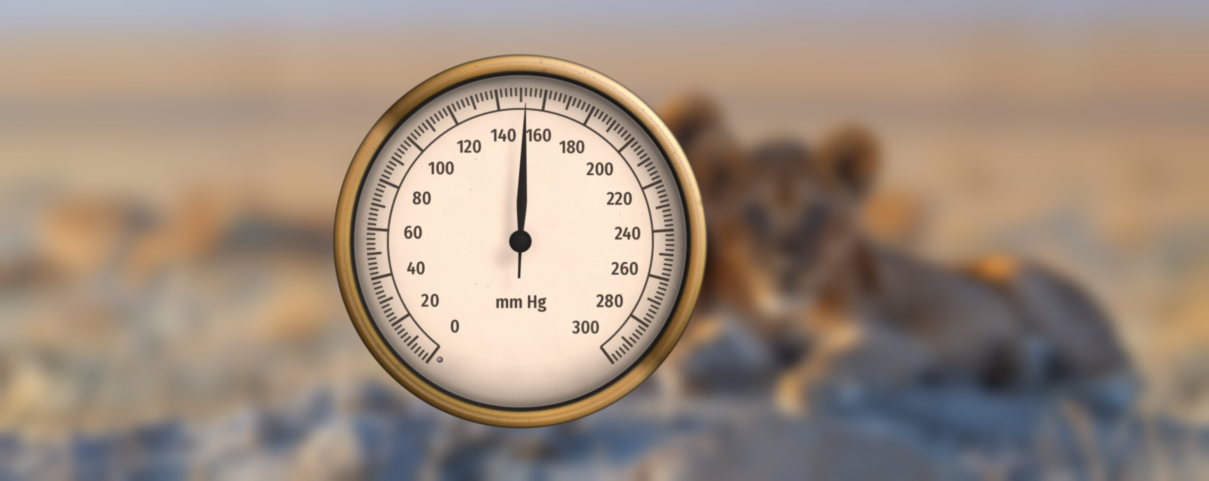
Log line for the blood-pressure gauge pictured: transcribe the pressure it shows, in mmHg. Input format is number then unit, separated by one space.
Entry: 152 mmHg
